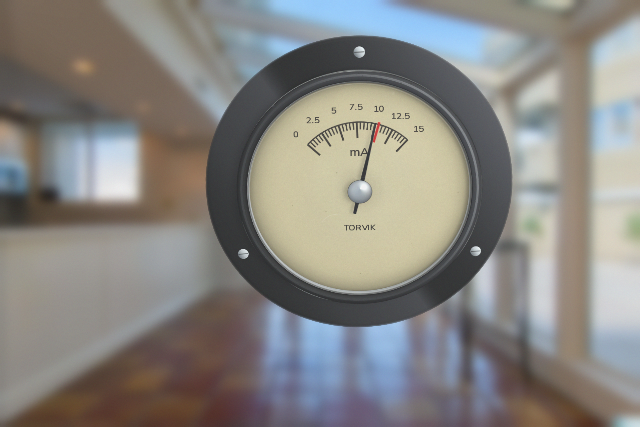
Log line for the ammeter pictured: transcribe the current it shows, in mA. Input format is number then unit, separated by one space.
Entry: 10 mA
